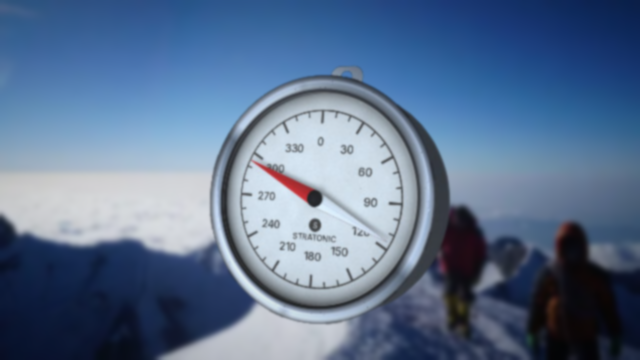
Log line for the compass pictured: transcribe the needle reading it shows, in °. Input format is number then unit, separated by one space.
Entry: 295 °
